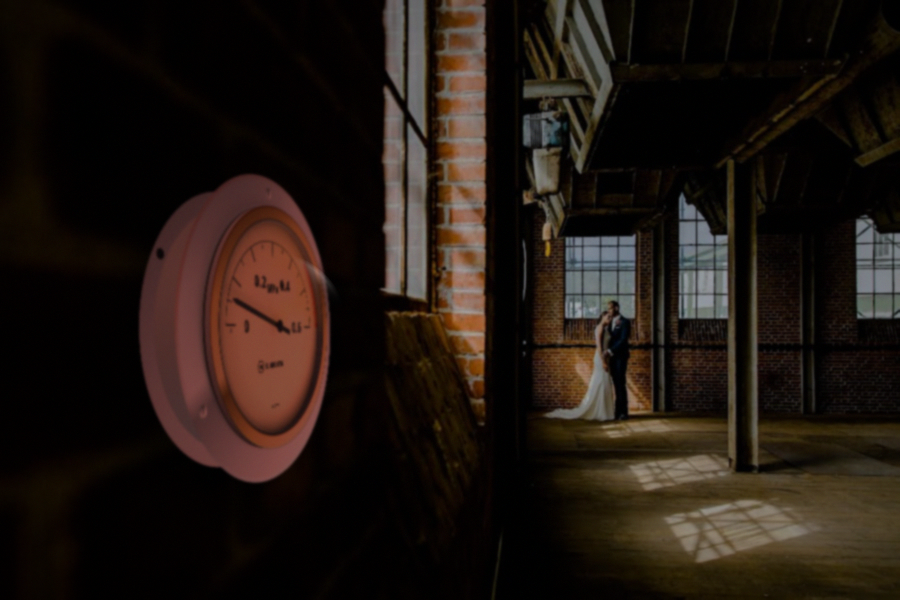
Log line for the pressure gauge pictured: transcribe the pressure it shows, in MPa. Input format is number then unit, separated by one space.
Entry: 0.05 MPa
